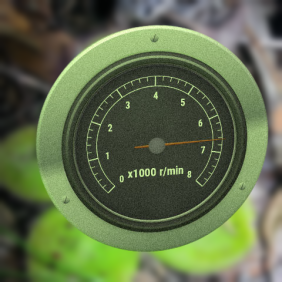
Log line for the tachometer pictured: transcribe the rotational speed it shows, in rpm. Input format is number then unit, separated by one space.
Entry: 6600 rpm
